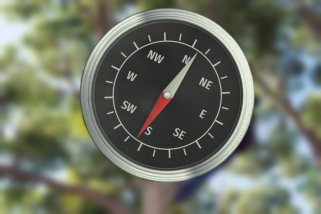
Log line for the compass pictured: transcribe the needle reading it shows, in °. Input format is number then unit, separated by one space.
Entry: 187.5 °
